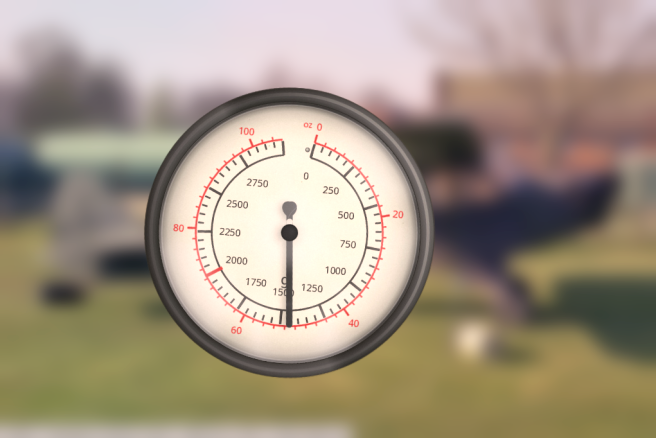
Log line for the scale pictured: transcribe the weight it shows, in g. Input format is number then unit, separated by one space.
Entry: 1450 g
